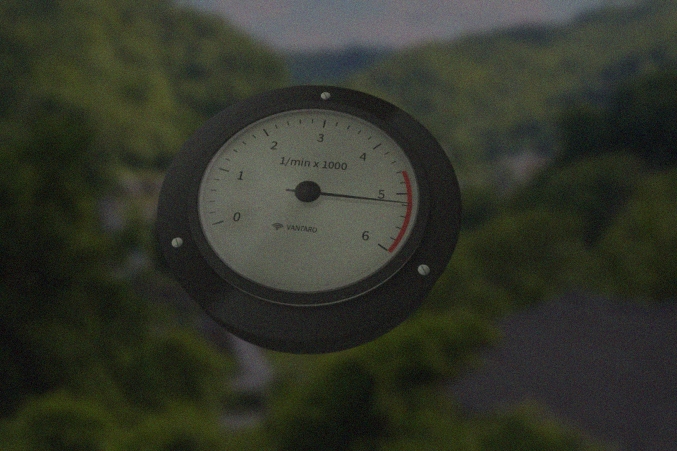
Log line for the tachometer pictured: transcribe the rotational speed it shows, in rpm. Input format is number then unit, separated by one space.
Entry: 5200 rpm
